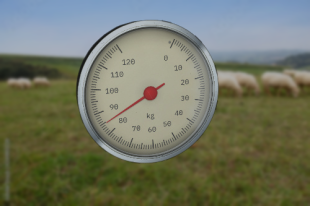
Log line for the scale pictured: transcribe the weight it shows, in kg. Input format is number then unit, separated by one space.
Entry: 85 kg
